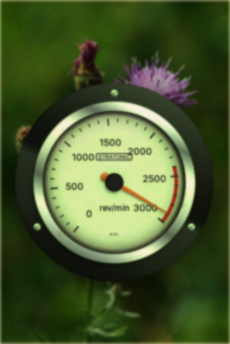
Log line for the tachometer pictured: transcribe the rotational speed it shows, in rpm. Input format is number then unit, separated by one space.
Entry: 2900 rpm
